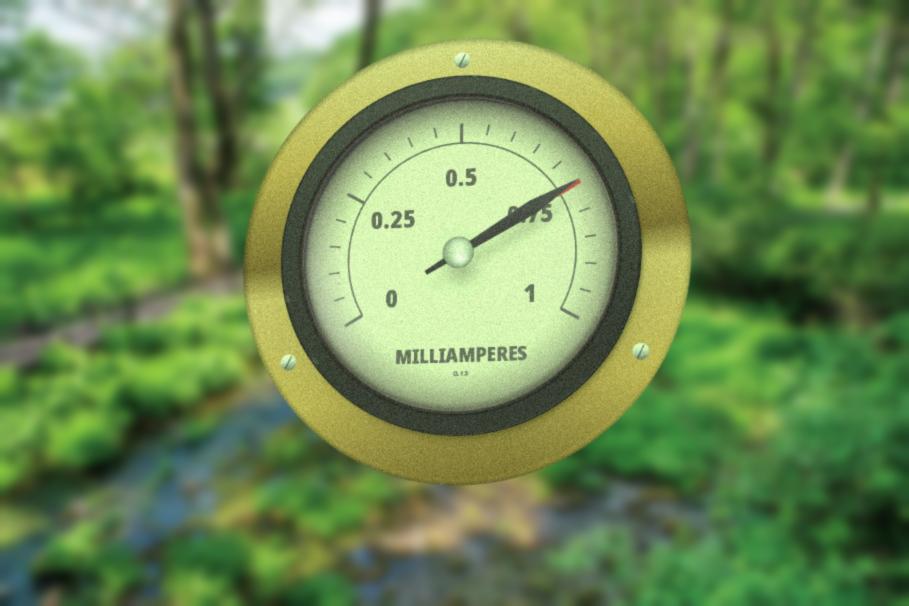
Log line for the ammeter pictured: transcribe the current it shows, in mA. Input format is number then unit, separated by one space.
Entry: 0.75 mA
